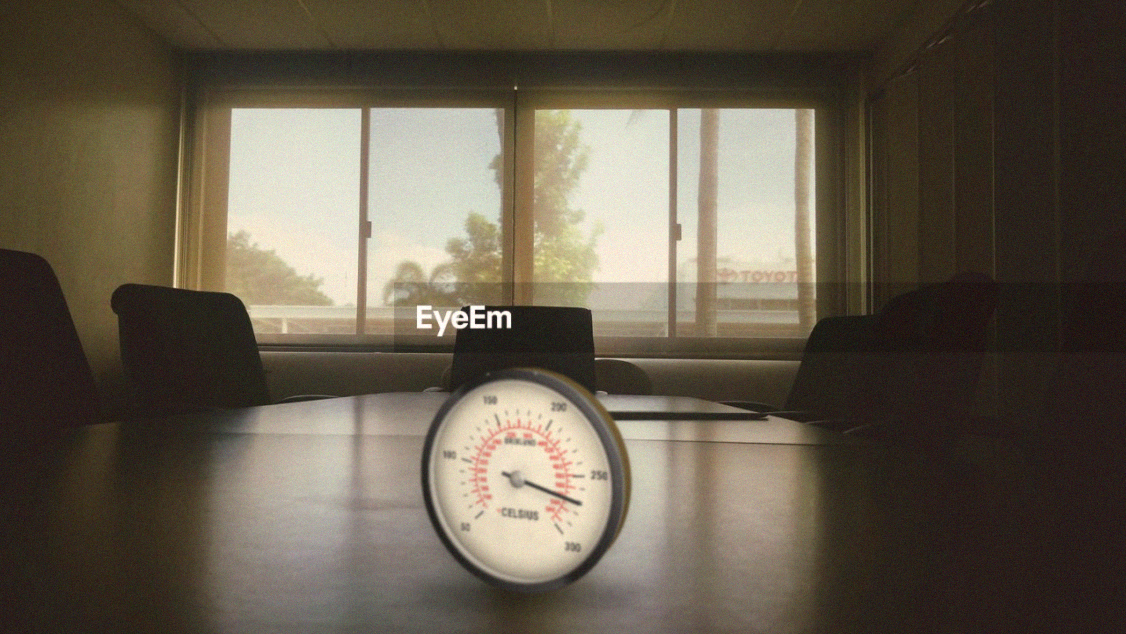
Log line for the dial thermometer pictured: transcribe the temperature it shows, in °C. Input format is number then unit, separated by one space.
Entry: 270 °C
